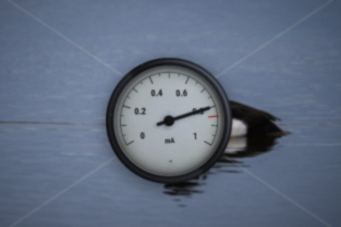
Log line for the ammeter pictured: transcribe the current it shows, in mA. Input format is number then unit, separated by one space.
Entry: 0.8 mA
